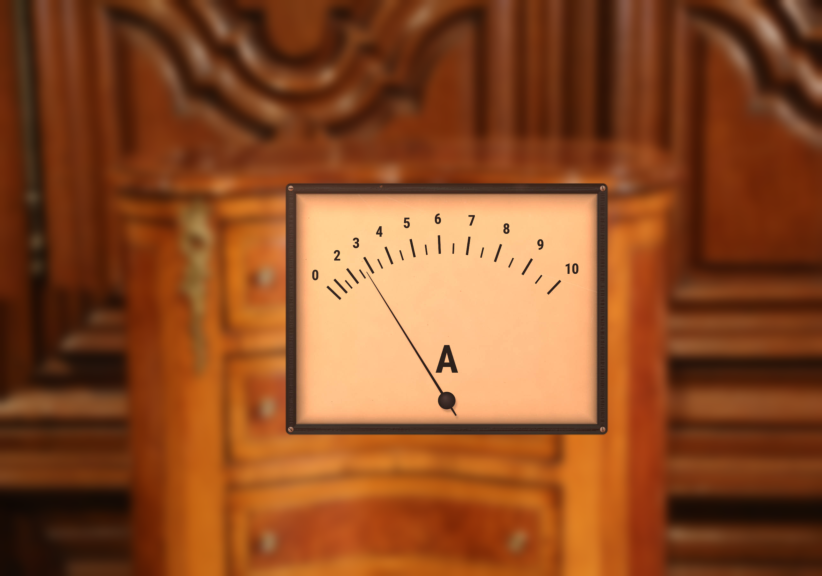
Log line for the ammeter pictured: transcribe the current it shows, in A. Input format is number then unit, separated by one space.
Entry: 2.75 A
